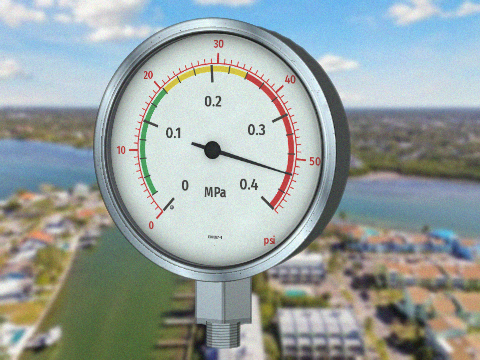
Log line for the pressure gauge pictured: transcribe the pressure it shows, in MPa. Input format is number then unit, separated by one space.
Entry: 0.36 MPa
